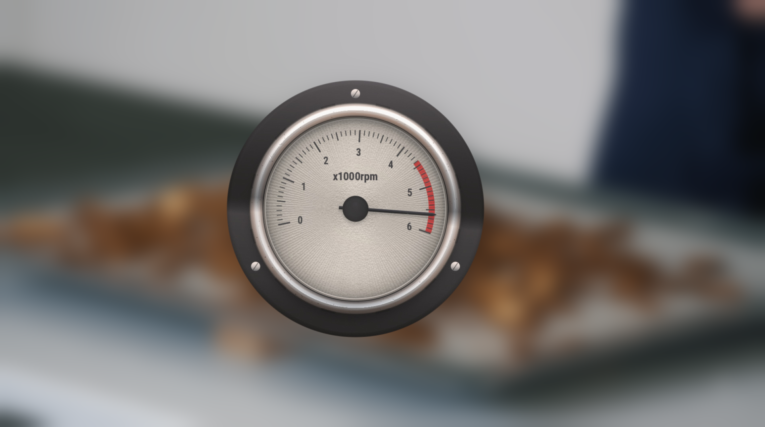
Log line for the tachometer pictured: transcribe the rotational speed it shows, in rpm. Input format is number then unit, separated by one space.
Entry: 5600 rpm
